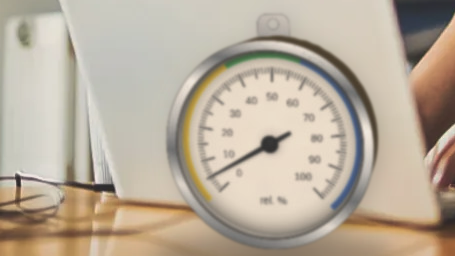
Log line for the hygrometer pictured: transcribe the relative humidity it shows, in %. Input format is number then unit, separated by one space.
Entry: 5 %
